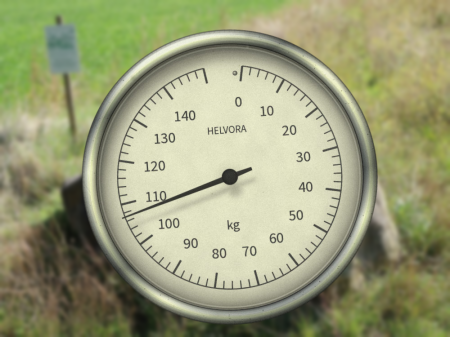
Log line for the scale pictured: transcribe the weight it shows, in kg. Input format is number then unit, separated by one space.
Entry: 107 kg
